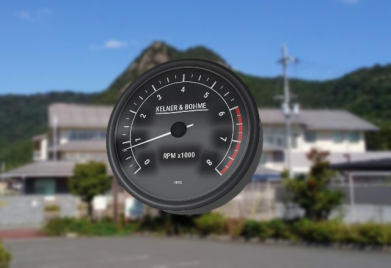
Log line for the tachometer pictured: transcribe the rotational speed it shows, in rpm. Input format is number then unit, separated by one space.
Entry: 750 rpm
